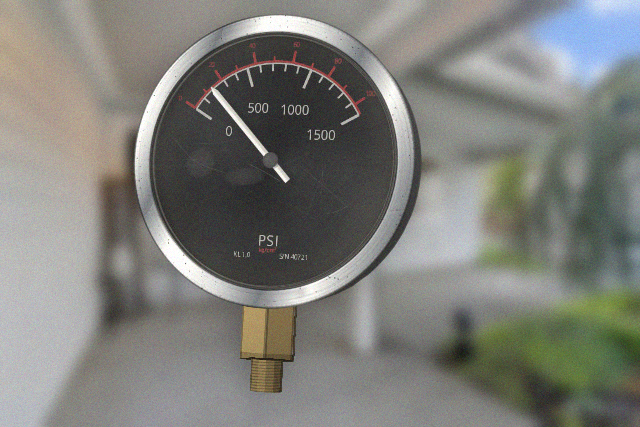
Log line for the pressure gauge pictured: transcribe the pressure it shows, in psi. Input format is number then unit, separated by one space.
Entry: 200 psi
